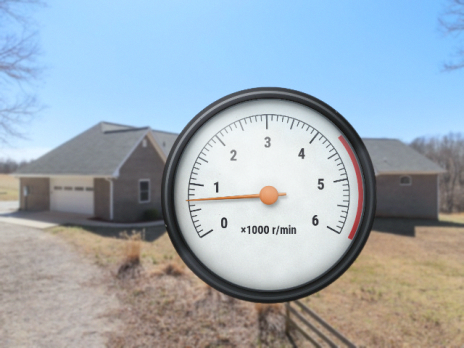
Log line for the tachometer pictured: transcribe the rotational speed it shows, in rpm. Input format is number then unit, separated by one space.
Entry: 700 rpm
